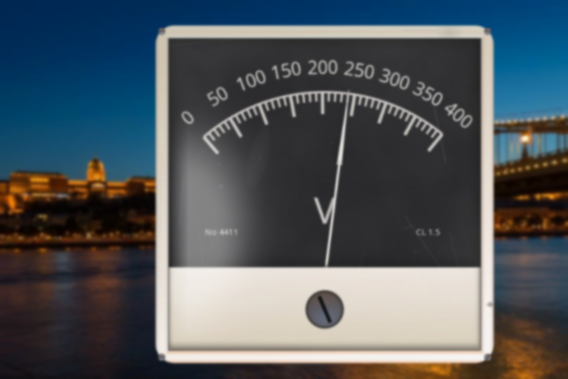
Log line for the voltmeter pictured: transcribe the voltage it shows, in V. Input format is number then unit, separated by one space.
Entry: 240 V
